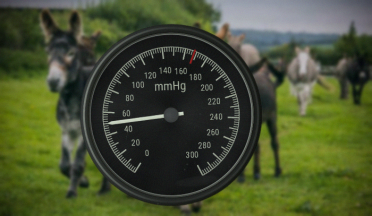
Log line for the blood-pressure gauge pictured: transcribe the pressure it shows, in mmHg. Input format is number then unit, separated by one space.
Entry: 50 mmHg
